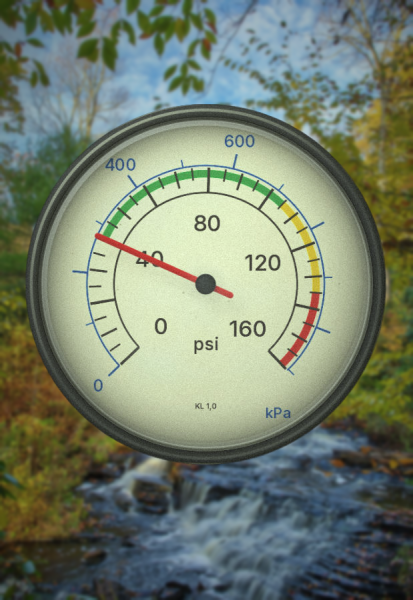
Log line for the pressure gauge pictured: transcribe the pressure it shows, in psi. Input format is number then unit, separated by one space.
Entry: 40 psi
